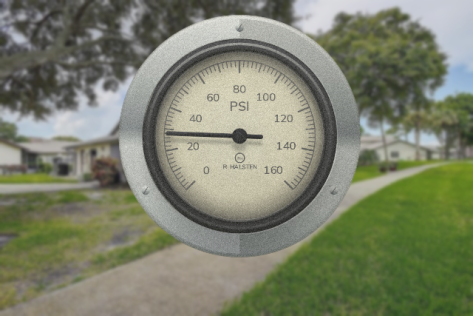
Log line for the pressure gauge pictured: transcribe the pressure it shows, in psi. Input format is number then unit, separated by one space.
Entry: 28 psi
